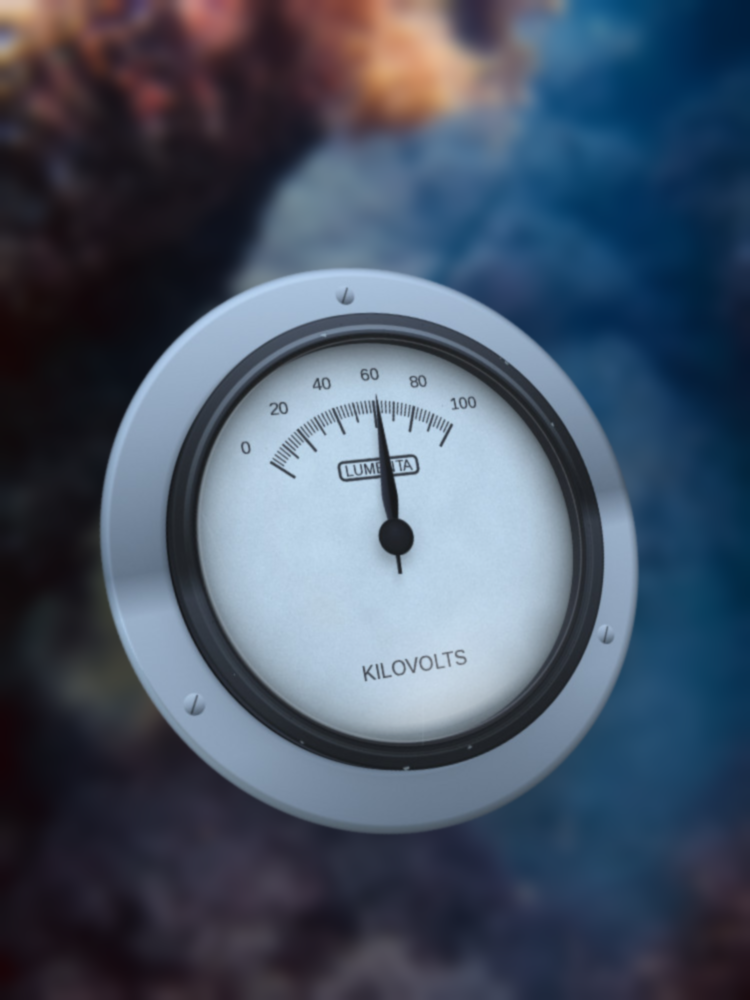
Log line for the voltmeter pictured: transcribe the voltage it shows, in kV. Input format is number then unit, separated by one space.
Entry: 60 kV
